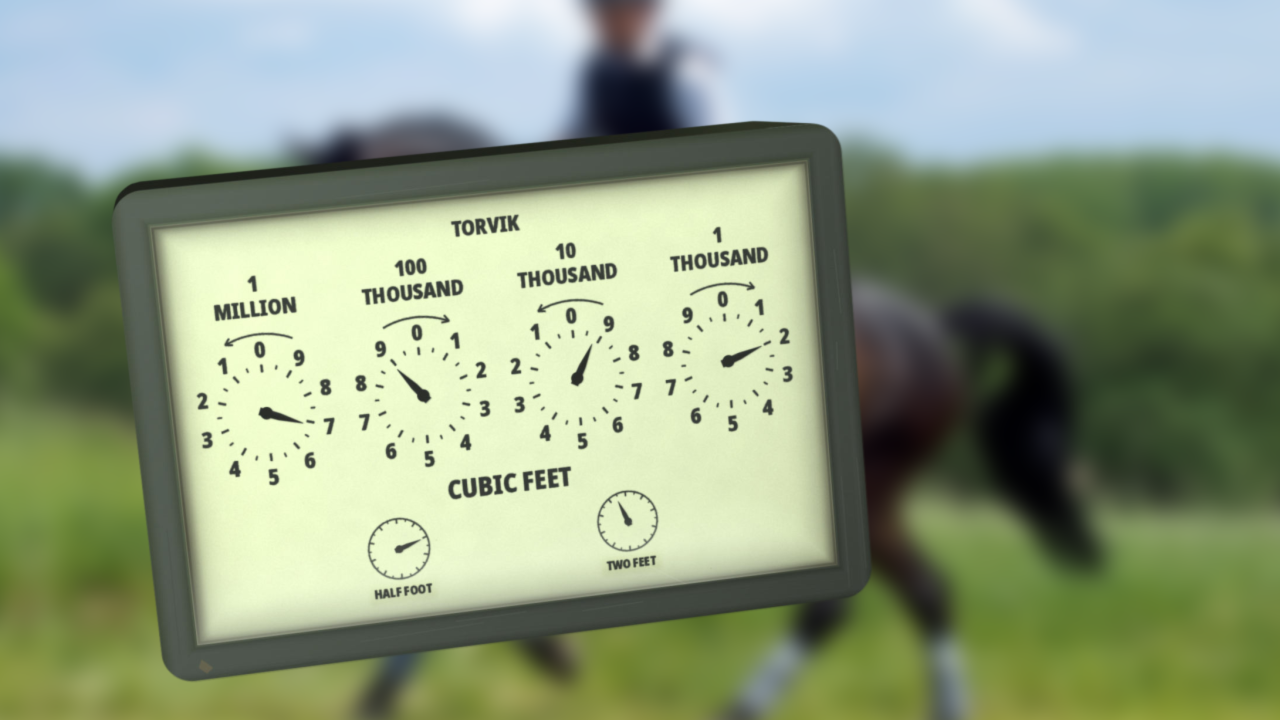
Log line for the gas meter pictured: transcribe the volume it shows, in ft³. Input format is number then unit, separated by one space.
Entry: 689200 ft³
